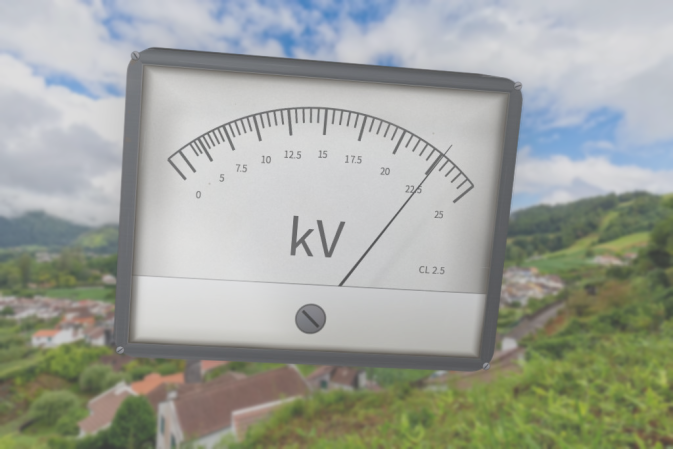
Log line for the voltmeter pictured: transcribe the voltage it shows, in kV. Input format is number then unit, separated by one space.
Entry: 22.5 kV
